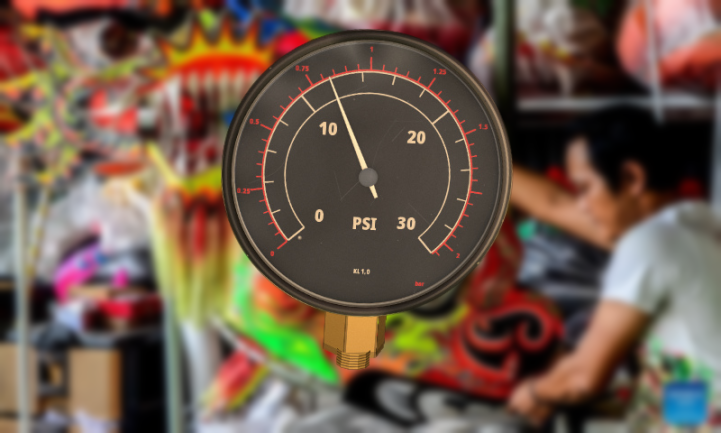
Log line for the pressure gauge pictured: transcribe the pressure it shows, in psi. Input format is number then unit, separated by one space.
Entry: 12 psi
